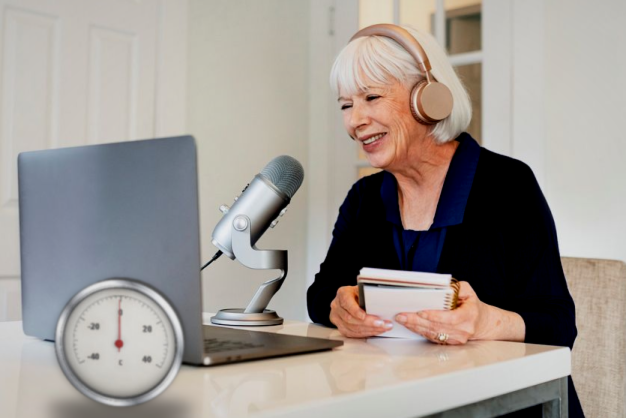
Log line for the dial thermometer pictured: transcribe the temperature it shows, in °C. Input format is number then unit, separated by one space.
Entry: 0 °C
